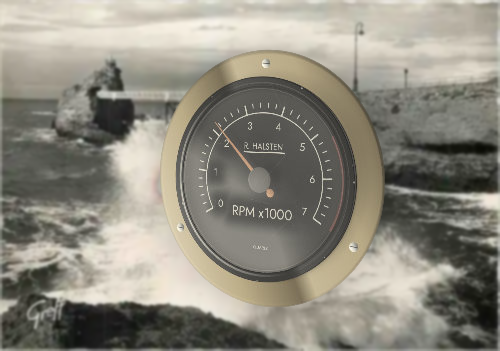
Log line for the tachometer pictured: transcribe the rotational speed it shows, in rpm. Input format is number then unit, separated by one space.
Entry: 2200 rpm
